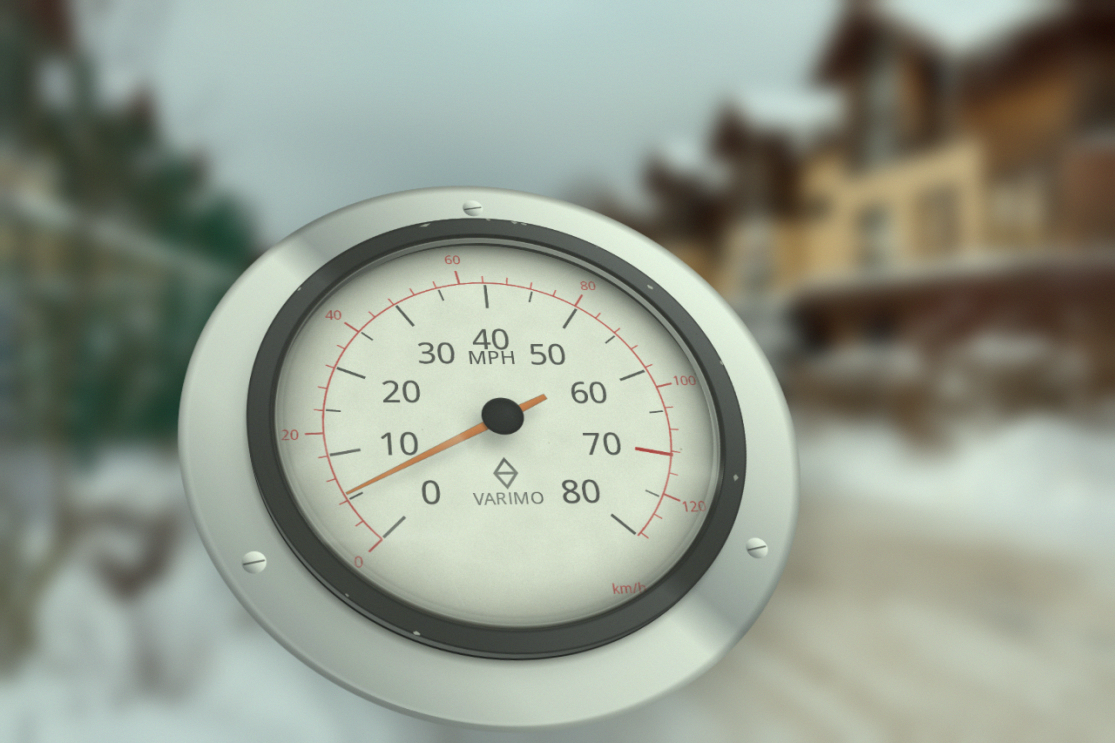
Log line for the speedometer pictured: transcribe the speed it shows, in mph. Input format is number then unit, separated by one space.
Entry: 5 mph
